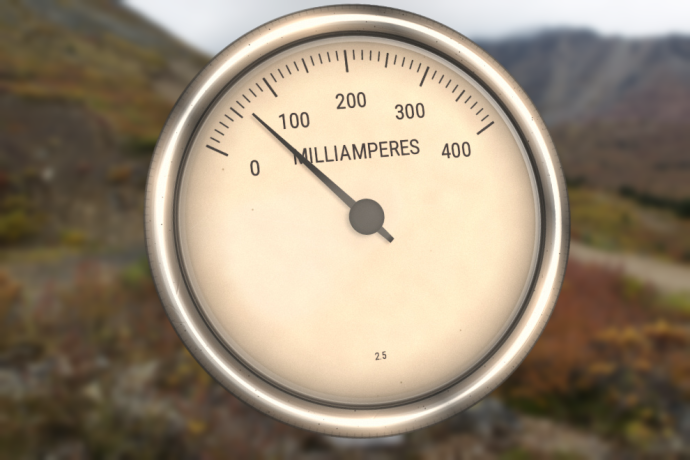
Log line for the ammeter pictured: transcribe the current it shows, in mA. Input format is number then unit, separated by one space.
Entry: 60 mA
